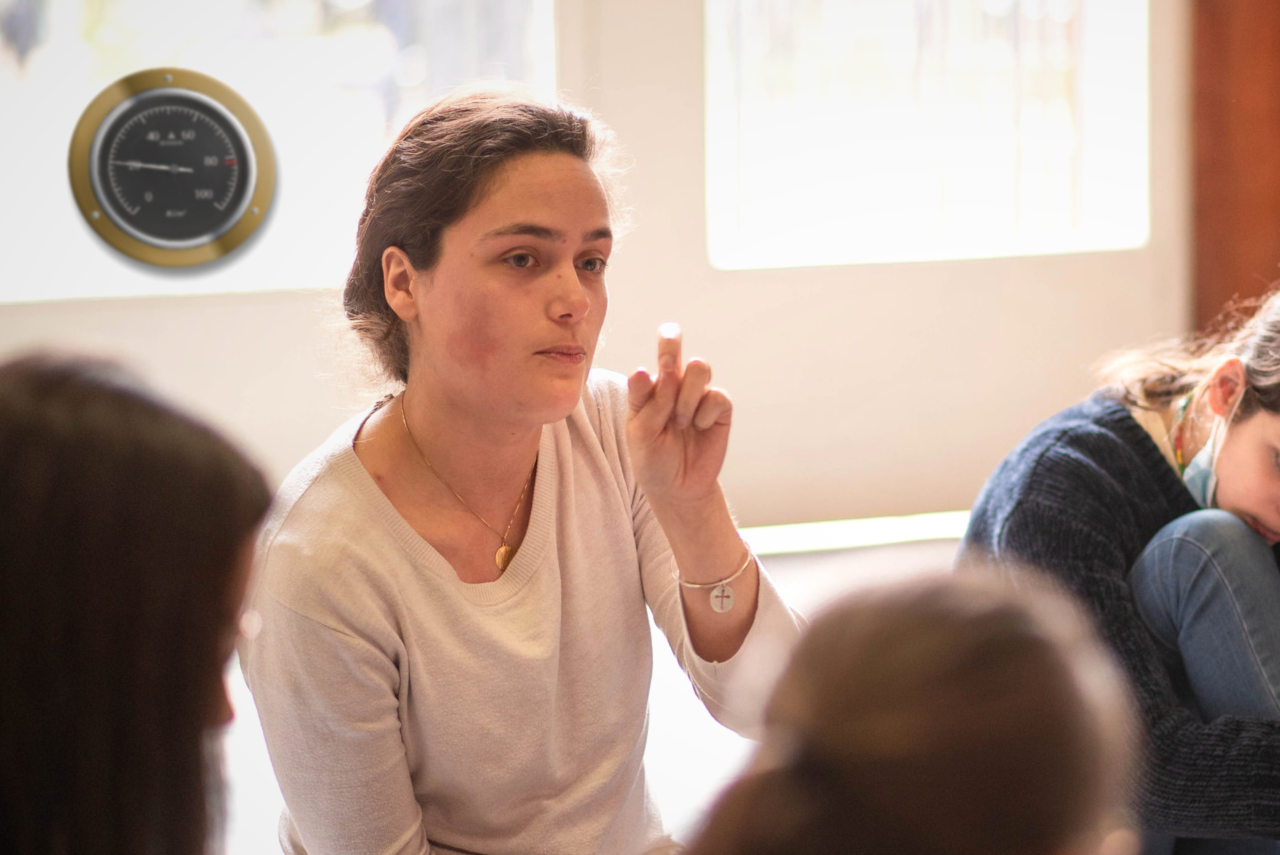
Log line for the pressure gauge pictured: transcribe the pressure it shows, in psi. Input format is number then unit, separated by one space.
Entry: 20 psi
